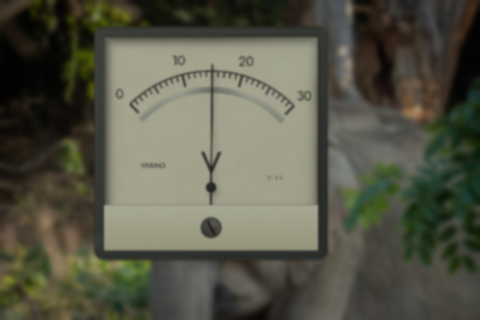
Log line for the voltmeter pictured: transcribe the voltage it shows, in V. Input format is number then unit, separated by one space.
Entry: 15 V
